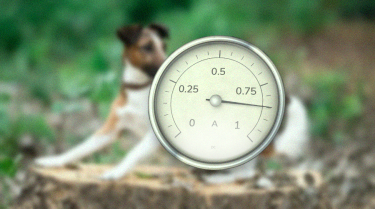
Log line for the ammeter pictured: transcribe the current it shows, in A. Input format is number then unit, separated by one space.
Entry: 0.85 A
